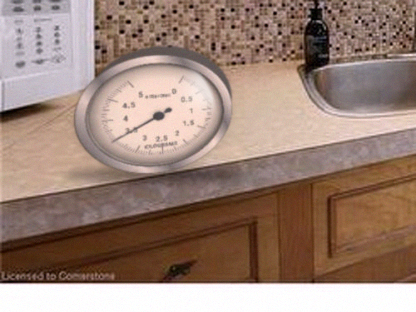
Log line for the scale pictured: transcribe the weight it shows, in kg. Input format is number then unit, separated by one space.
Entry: 3.5 kg
